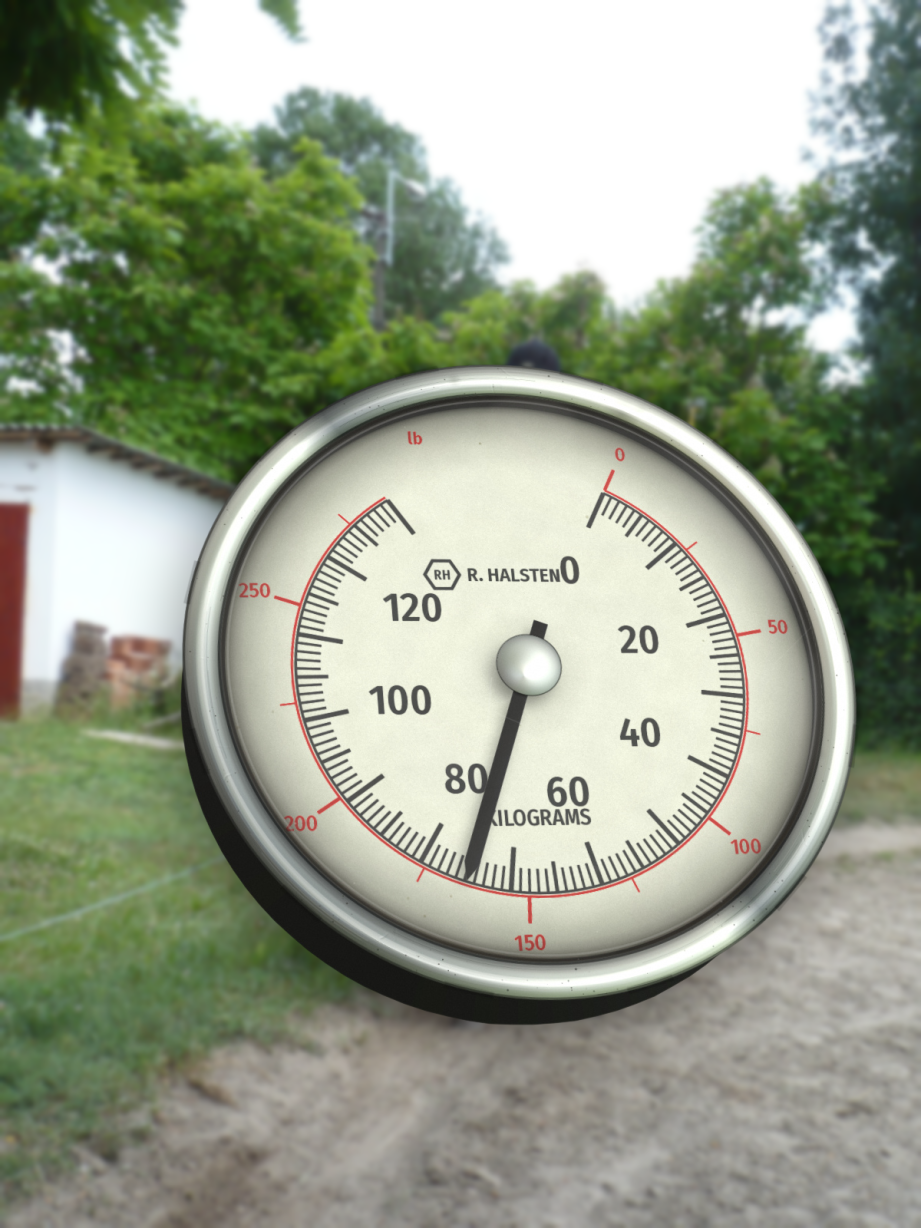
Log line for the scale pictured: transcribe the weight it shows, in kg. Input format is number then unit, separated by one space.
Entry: 75 kg
